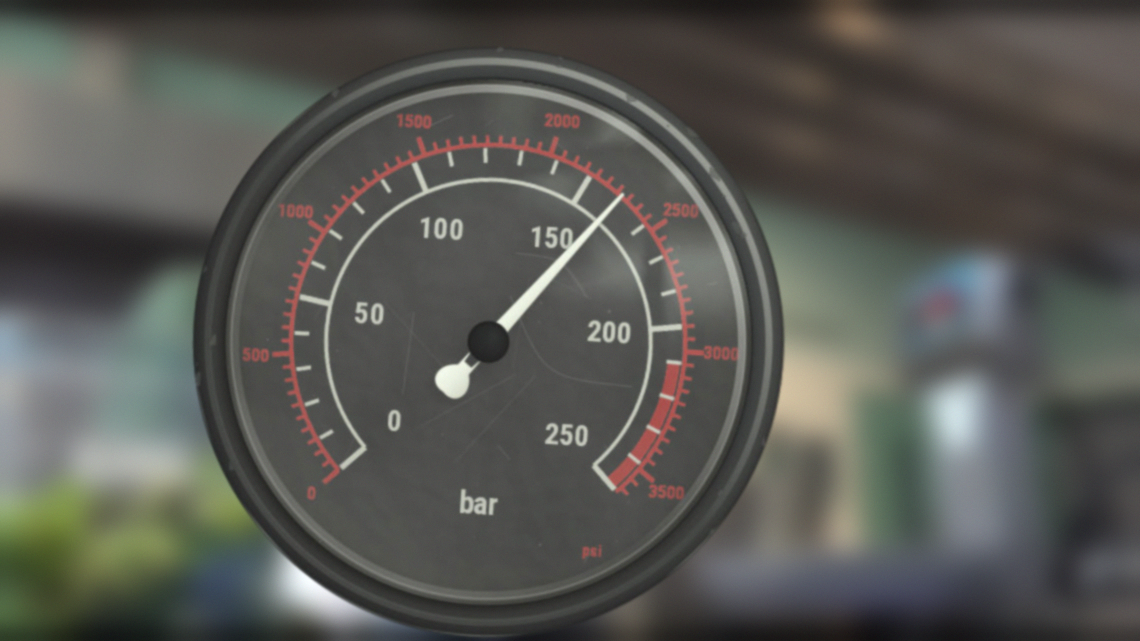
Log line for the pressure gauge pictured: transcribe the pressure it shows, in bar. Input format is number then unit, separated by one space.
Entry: 160 bar
